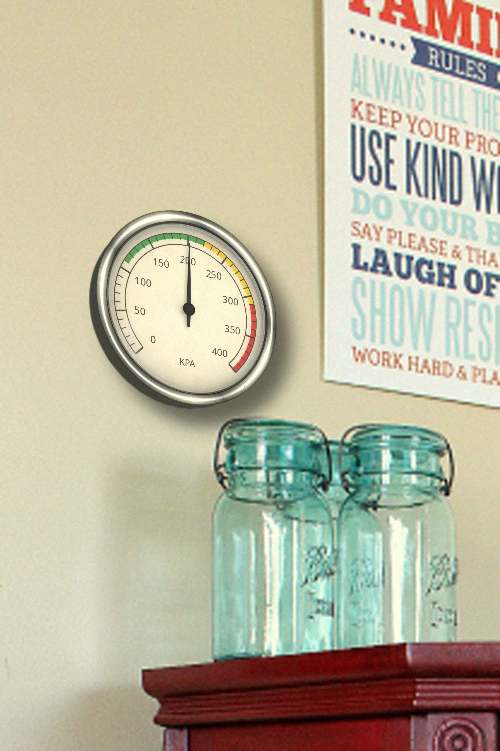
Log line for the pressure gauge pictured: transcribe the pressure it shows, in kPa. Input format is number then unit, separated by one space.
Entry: 200 kPa
